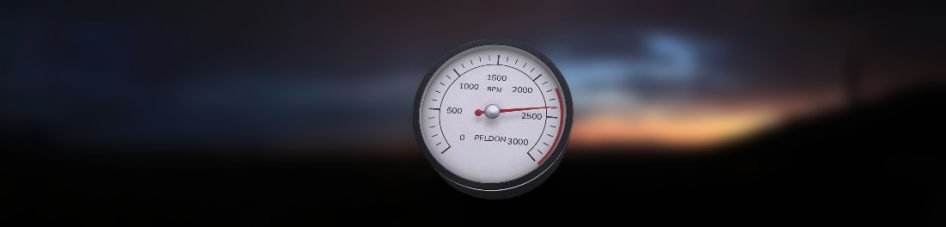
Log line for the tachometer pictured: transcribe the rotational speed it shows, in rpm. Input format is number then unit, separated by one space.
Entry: 2400 rpm
